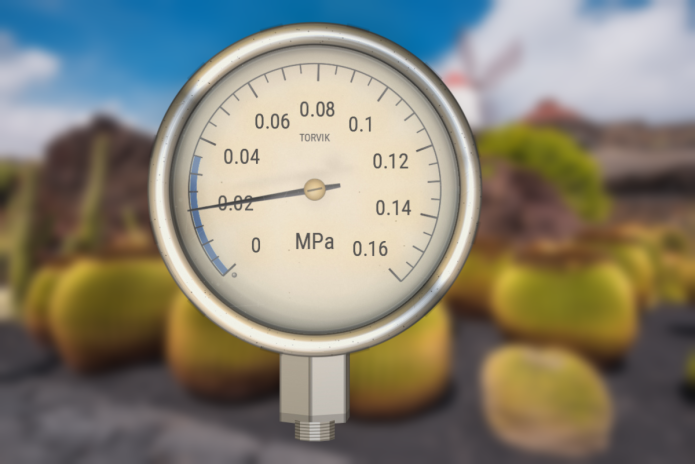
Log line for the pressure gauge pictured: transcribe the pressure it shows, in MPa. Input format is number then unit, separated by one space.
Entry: 0.02 MPa
